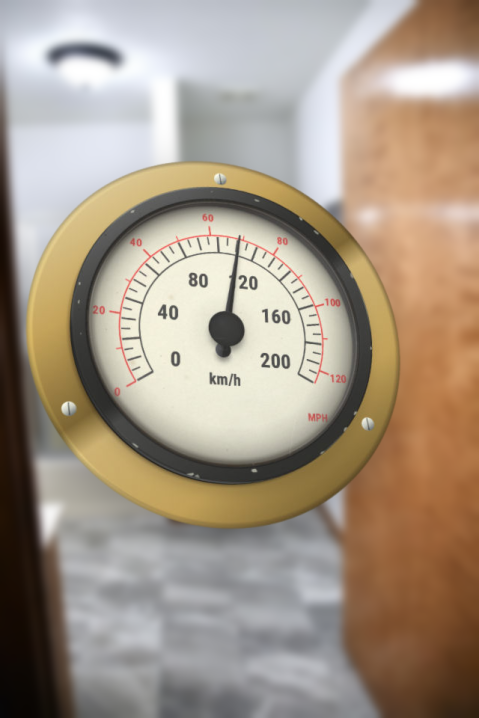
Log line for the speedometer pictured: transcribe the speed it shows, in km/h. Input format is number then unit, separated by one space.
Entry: 110 km/h
